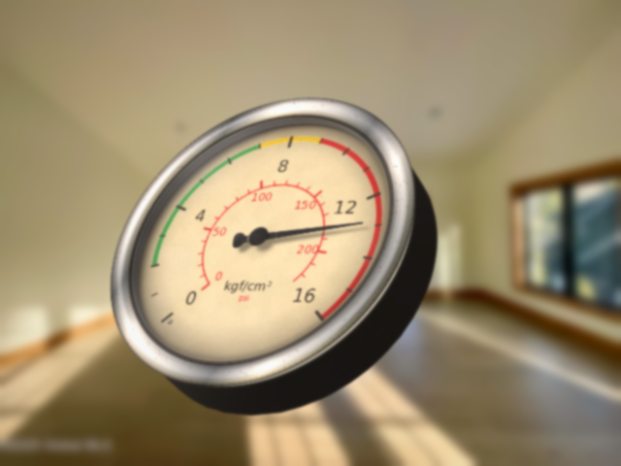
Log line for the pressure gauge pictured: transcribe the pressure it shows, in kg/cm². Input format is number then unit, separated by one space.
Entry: 13 kg/cm²
